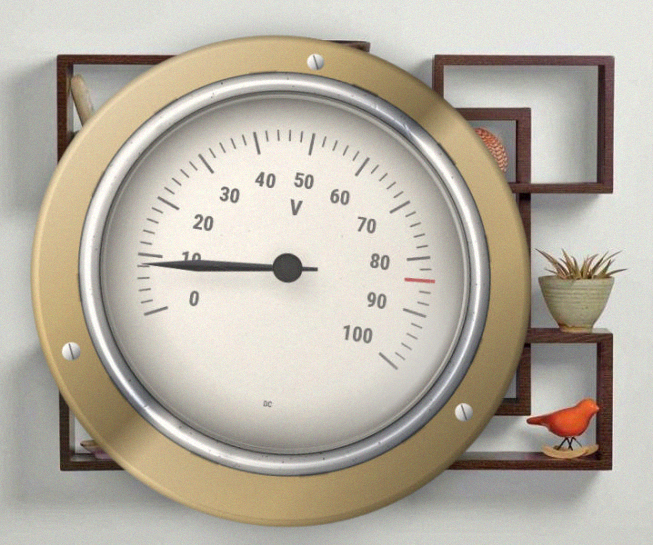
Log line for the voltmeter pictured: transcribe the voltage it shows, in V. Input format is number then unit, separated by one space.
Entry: 8 V
